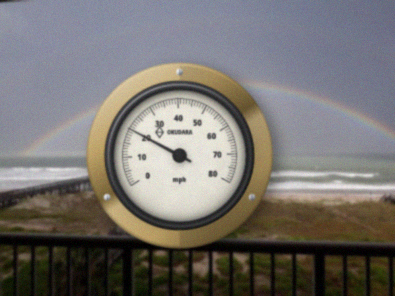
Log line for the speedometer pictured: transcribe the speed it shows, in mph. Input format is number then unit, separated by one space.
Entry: 20 mph
